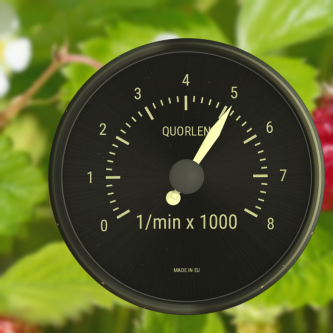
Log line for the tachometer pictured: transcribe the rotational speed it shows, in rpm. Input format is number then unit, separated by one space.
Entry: 5100 rpm
